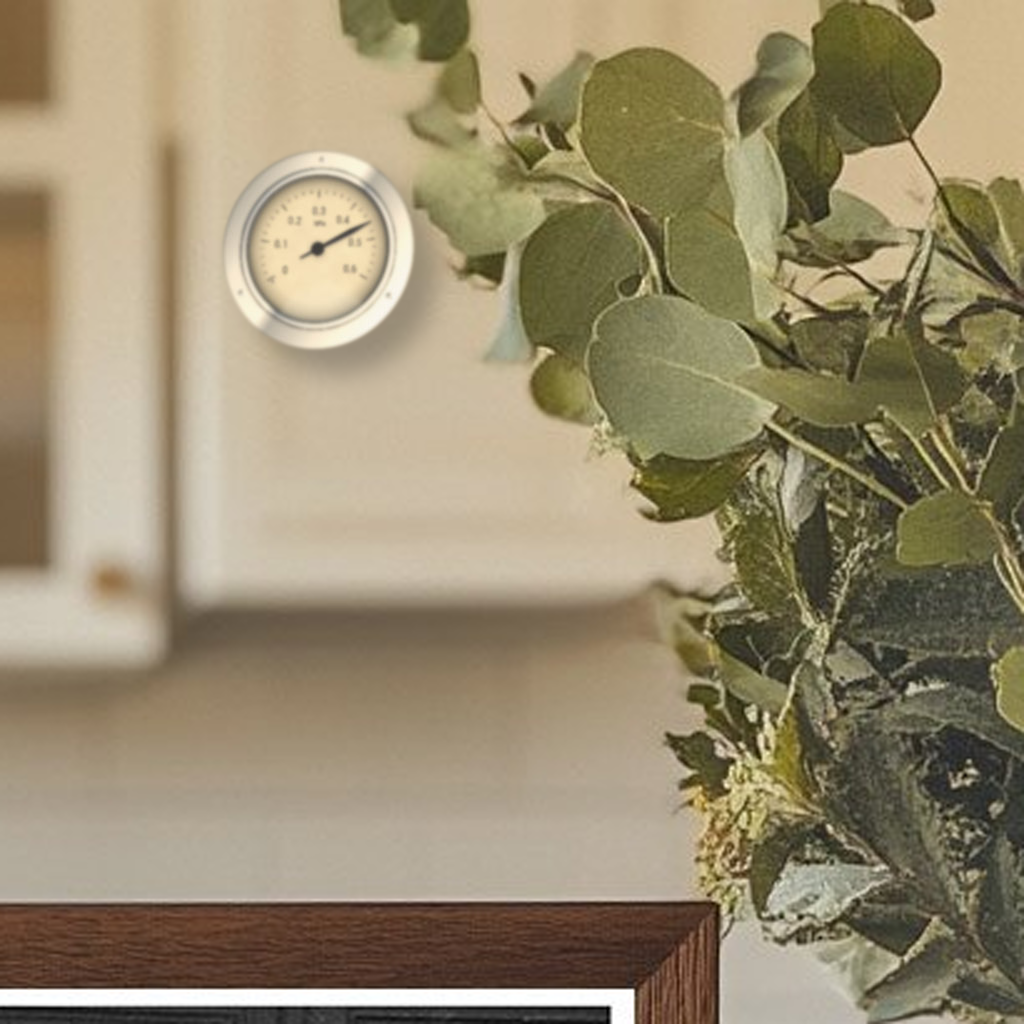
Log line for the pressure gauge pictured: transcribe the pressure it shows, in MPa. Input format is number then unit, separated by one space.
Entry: 0.46 MPa
